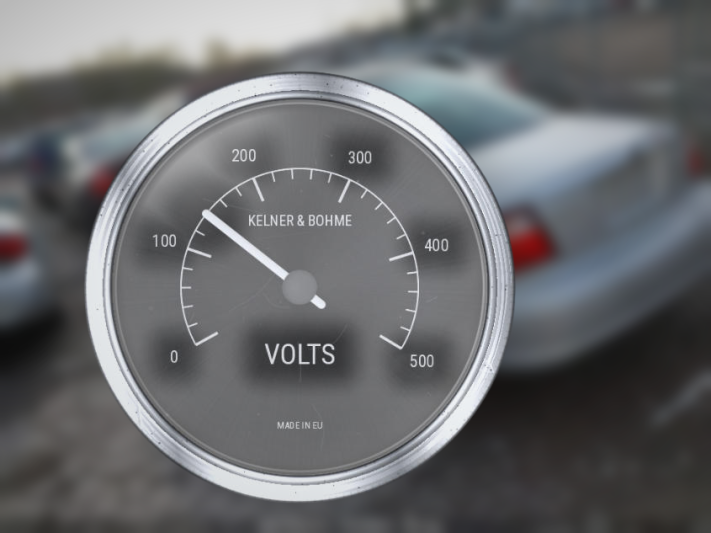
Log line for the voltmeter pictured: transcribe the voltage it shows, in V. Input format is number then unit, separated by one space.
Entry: 140 V
